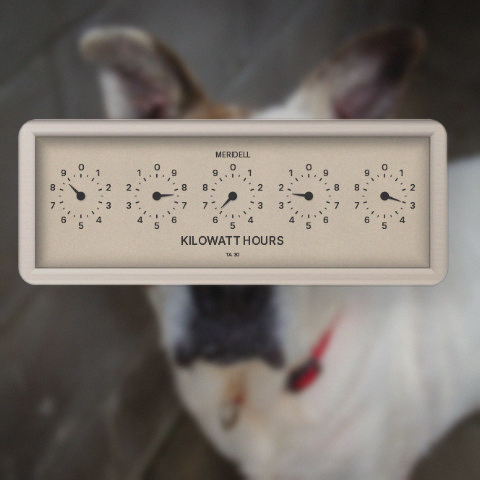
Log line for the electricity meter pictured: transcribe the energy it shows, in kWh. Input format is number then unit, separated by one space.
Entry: 87623 kWh
